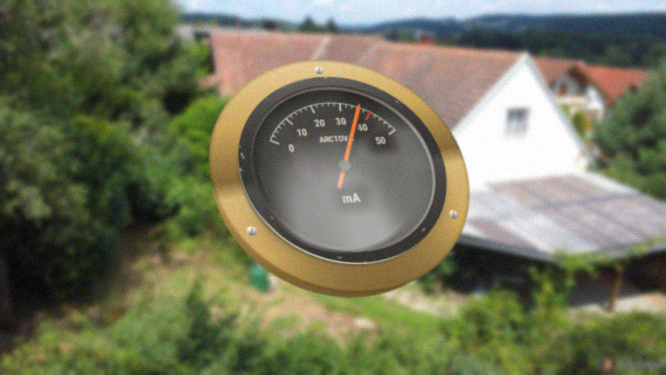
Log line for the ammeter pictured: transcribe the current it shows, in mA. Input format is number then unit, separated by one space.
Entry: 36 mA
